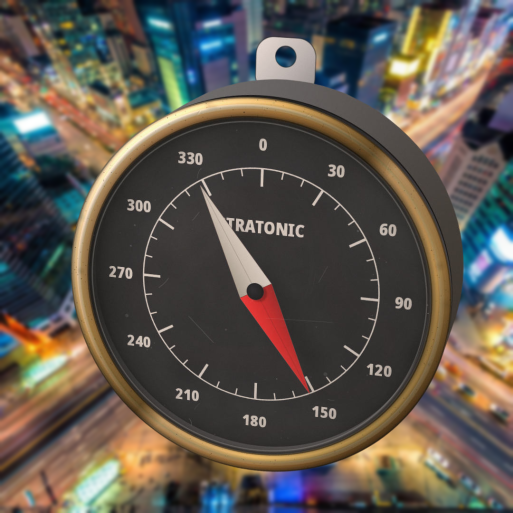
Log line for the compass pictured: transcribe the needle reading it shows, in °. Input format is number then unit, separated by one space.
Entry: 150 °
